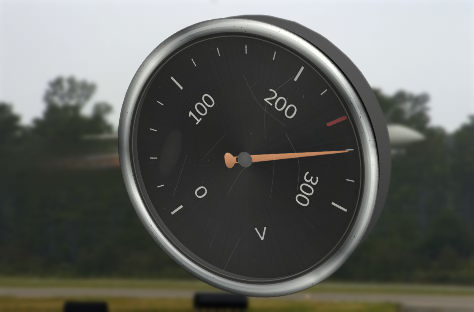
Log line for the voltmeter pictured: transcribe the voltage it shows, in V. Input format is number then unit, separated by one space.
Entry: 260 V
